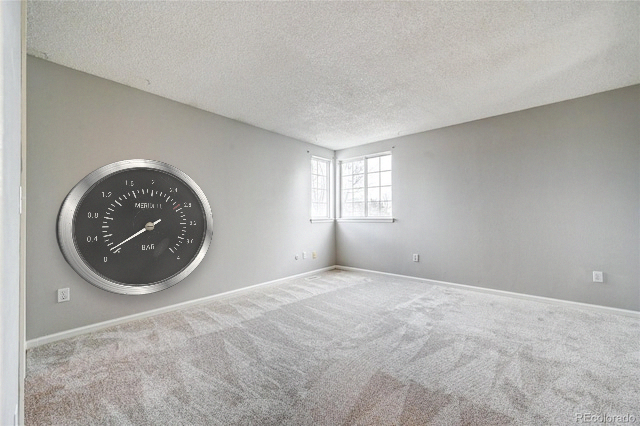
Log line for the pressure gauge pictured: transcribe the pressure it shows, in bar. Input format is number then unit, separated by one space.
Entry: 0.1 bar
